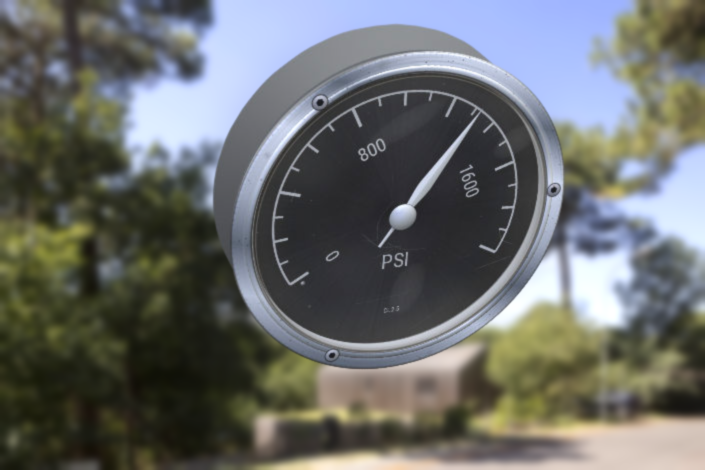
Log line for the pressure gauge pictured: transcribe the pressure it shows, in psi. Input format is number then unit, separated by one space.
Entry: 1300 psi
